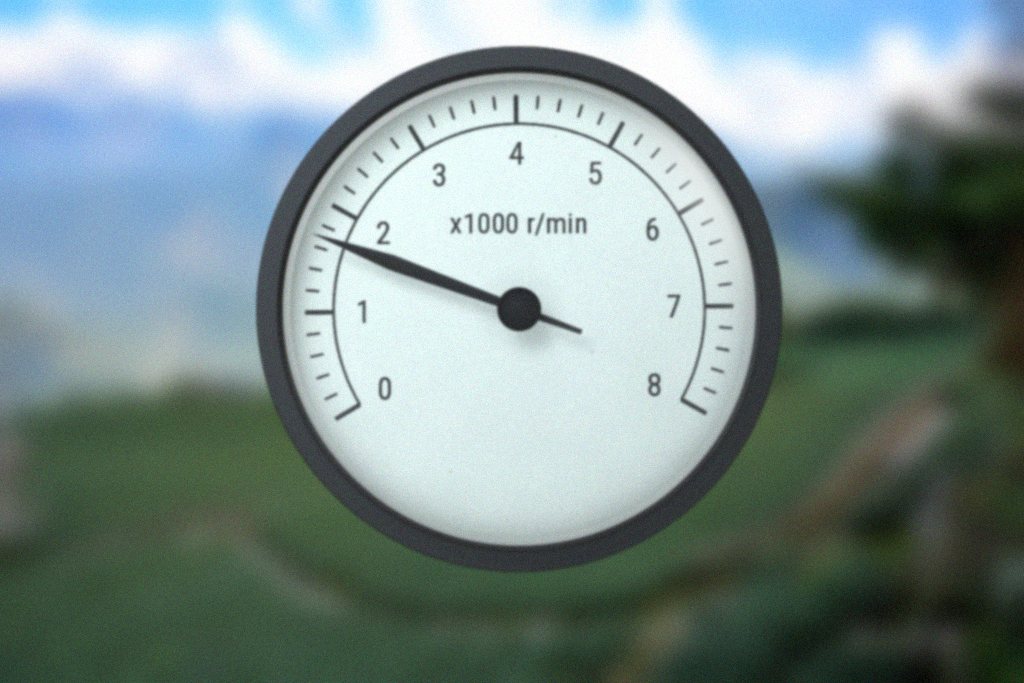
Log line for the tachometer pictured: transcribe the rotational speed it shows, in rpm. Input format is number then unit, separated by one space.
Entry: 1700 rpm
